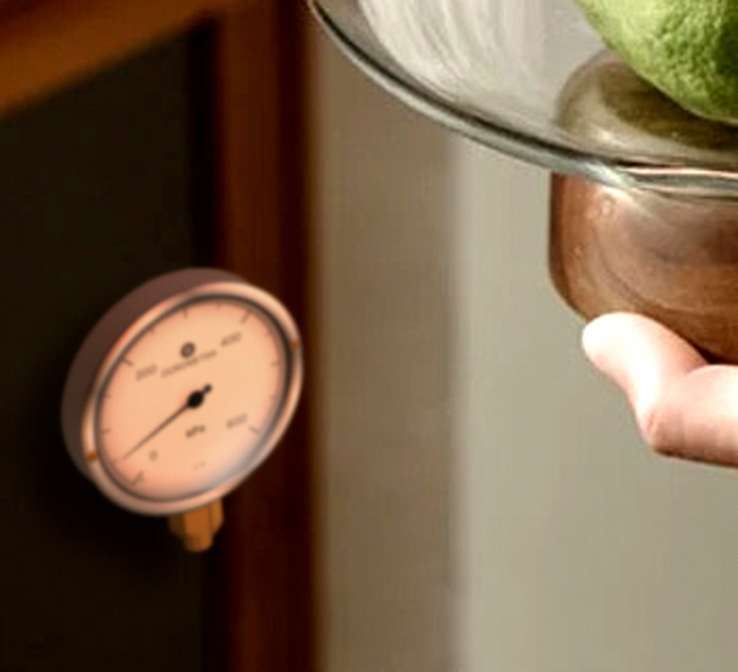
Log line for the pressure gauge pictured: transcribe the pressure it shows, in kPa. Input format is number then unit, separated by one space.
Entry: 50 kPa
